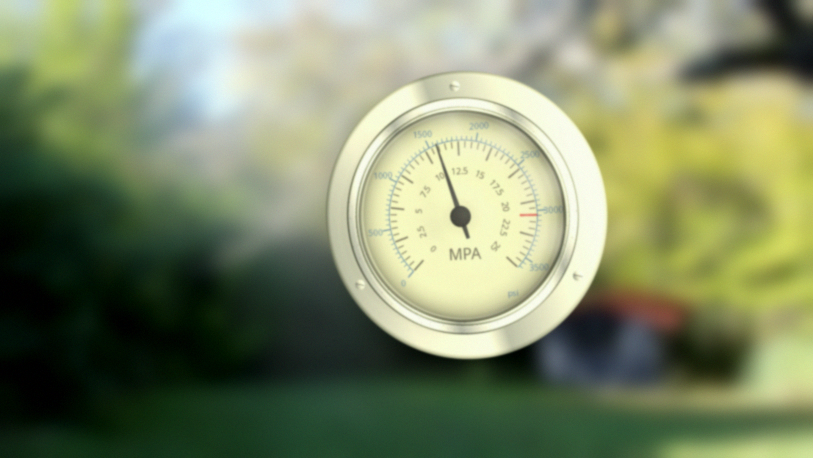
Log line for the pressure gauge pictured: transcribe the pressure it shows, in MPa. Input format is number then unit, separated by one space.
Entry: 11 MPa
